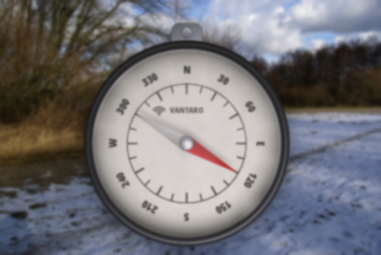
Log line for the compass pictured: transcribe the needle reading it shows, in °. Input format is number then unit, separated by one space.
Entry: 120 °
